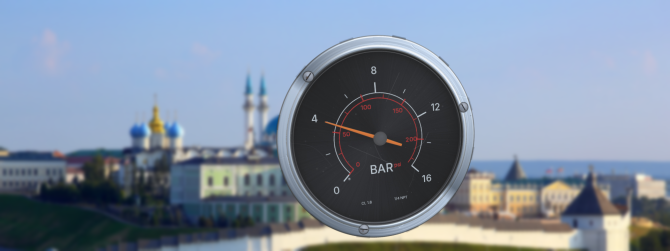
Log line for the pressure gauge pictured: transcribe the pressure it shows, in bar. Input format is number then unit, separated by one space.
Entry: 4 bar
